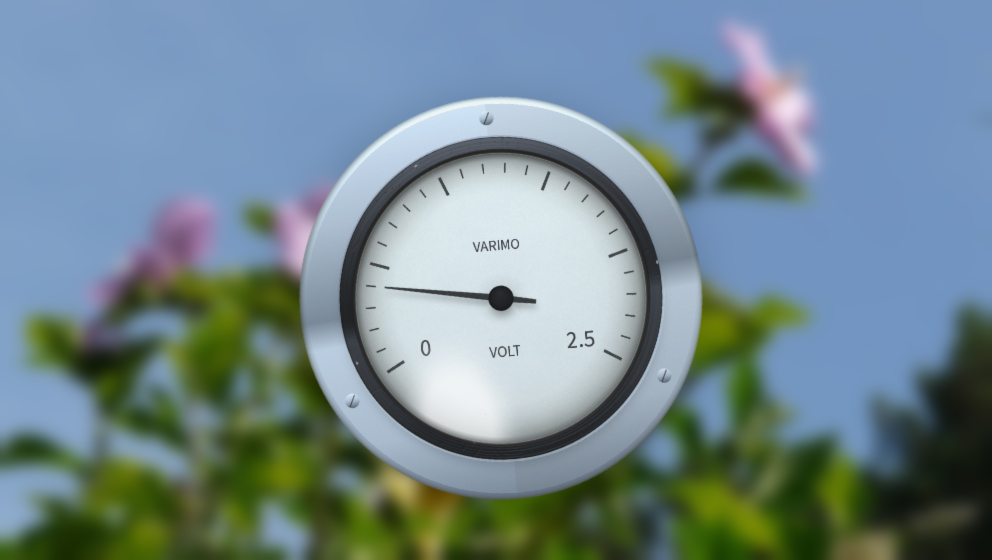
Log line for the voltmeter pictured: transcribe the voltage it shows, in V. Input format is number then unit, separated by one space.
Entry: 0.4 V
